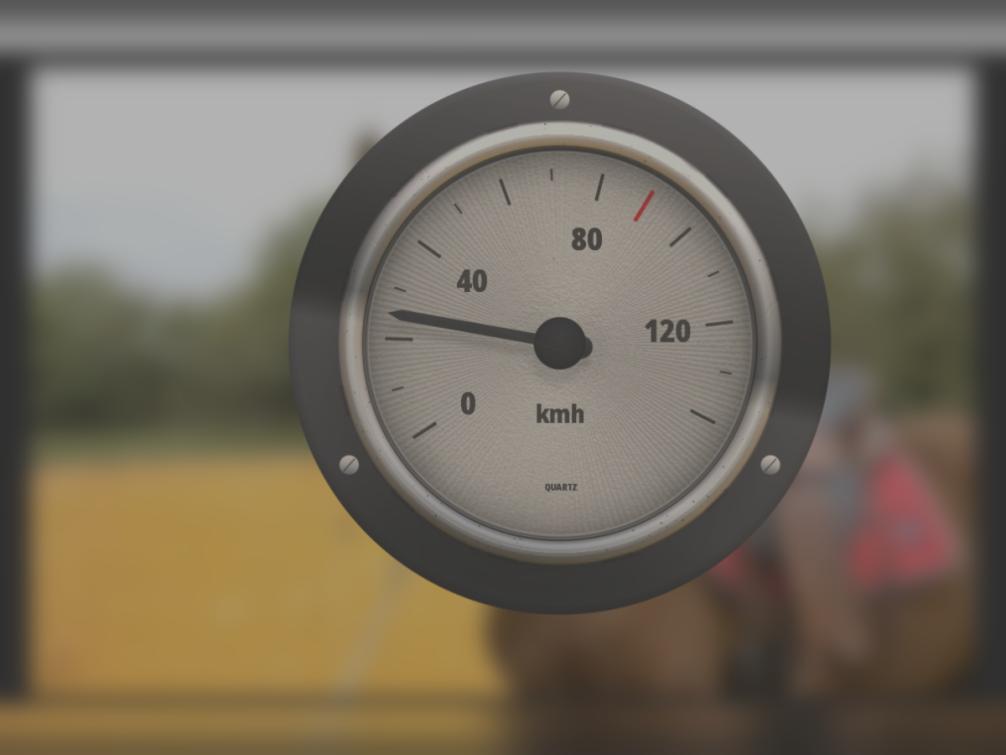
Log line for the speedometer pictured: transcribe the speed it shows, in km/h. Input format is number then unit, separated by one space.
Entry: 25 km/h
